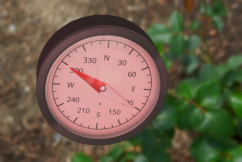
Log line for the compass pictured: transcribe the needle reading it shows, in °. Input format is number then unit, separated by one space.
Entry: 300 °
